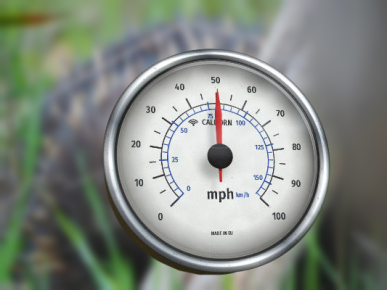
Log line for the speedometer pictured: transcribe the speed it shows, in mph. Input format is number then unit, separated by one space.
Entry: 50 mph
